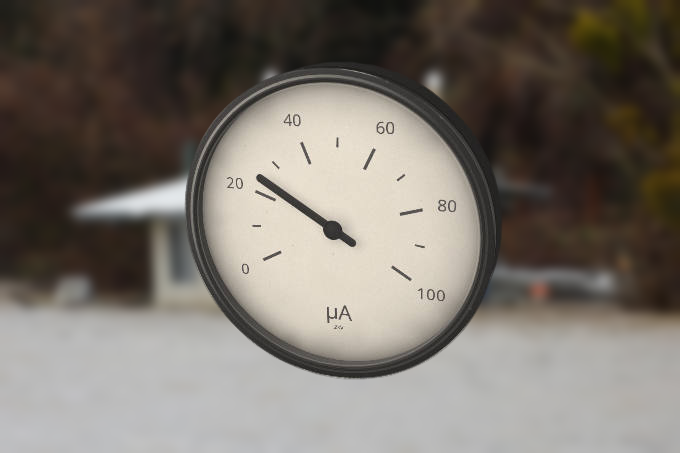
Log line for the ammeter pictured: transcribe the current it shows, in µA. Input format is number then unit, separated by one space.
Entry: 25 µA
